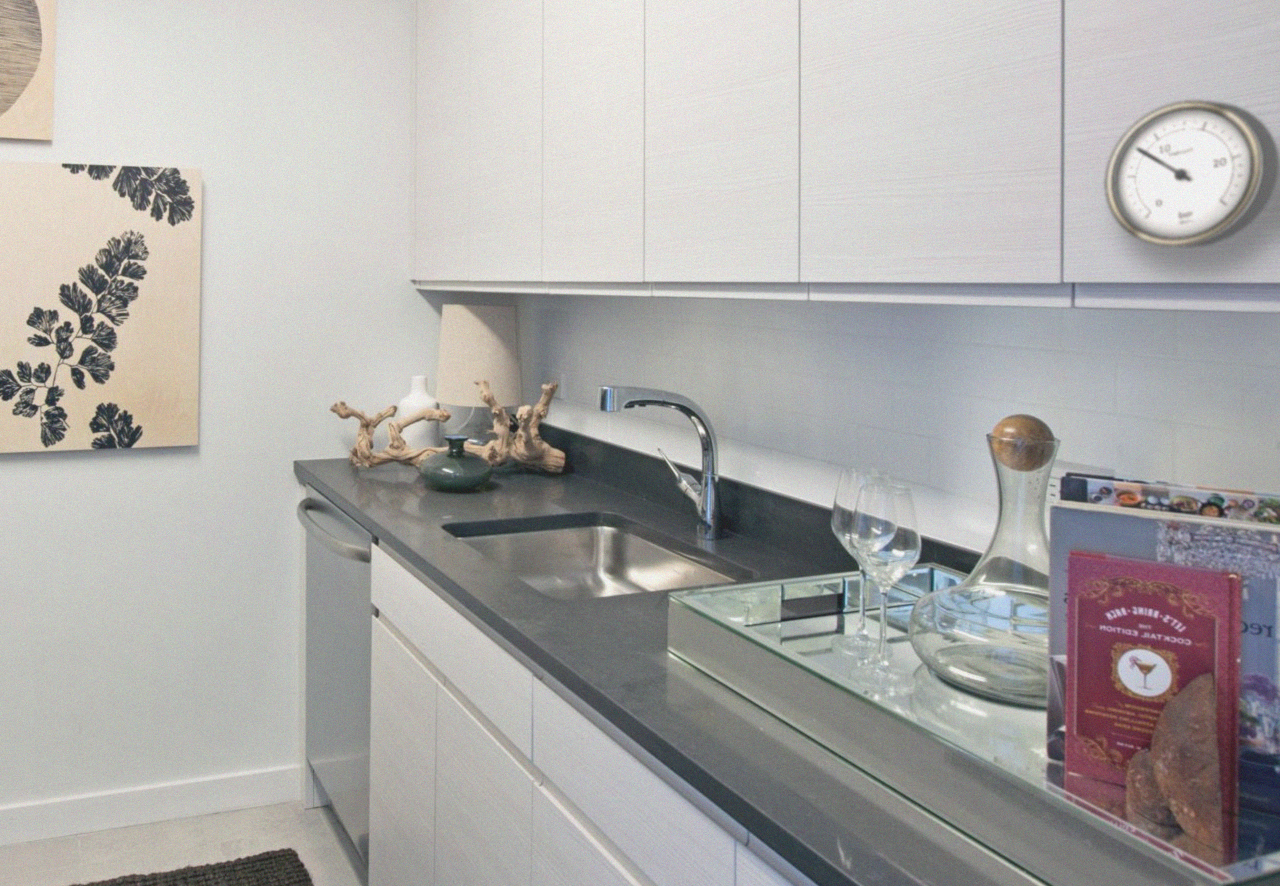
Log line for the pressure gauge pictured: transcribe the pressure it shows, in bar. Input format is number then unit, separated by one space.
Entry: 8 bar
